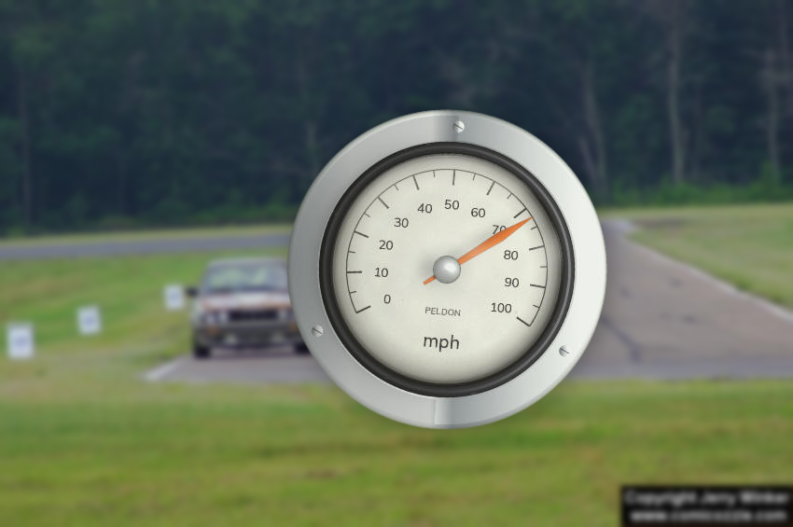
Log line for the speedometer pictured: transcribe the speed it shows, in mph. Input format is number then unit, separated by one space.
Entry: 72.5 mph
